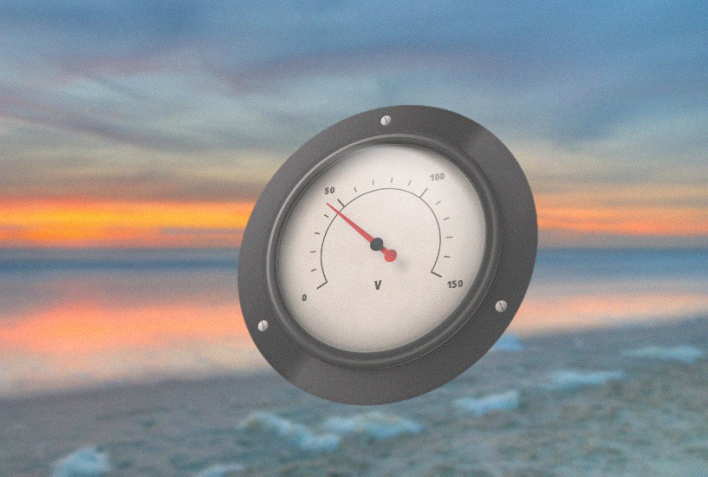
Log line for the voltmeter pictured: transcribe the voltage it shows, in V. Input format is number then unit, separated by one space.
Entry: 45 V
